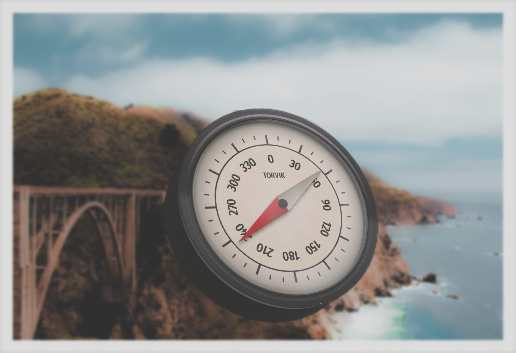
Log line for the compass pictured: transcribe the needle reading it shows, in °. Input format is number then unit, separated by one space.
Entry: 235 °
